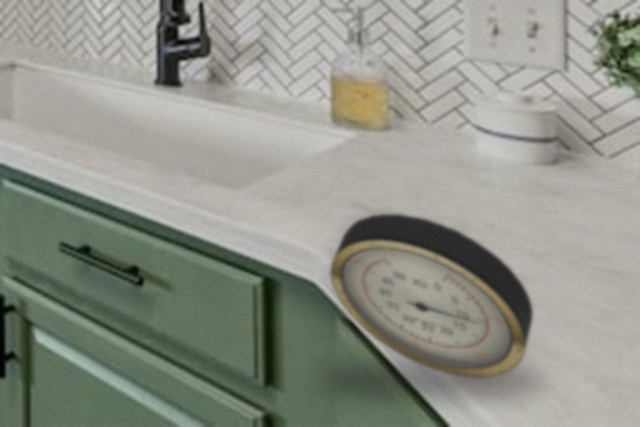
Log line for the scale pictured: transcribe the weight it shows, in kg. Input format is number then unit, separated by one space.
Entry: 10 kg
